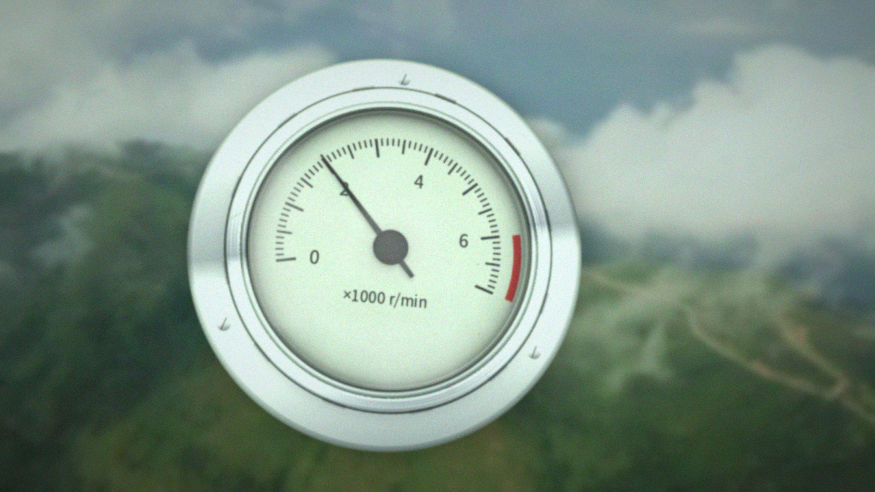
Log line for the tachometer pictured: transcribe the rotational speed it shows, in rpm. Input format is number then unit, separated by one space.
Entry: 2000 rpm
